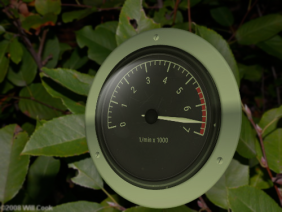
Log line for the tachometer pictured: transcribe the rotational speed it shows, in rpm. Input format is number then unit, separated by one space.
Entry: 6600 rpm
